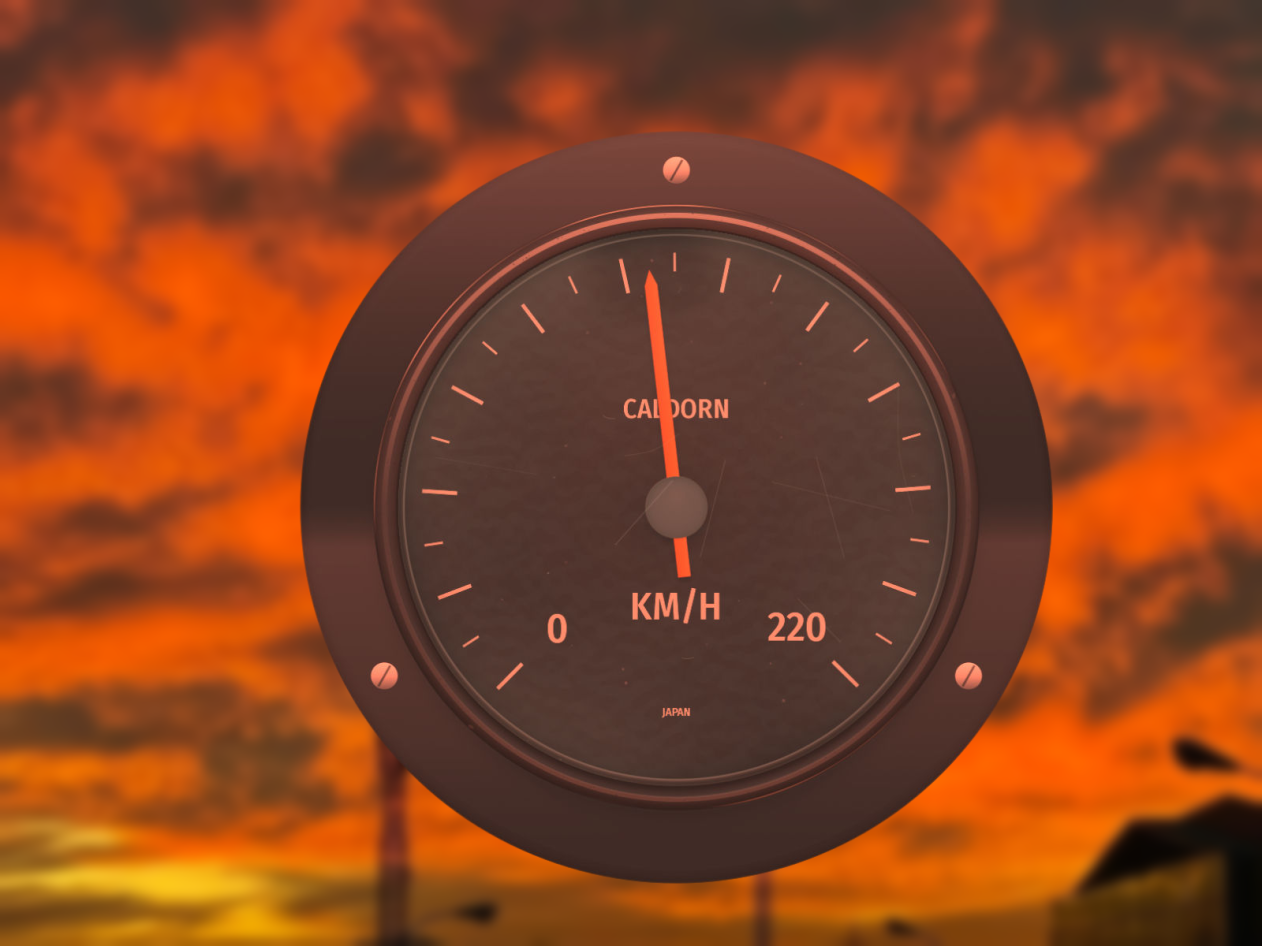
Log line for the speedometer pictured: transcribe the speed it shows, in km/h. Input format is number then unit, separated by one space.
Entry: 105 km/h
